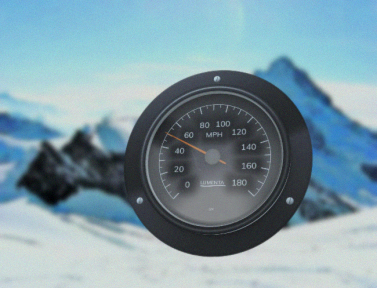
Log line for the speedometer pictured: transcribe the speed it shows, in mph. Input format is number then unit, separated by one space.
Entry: 50 mph
